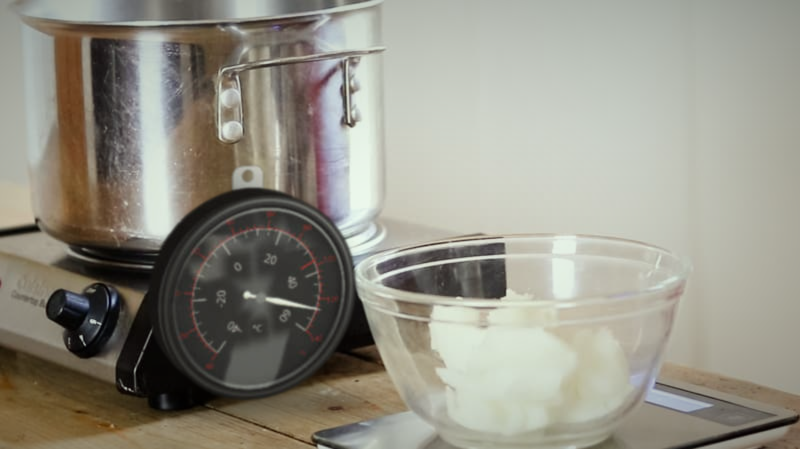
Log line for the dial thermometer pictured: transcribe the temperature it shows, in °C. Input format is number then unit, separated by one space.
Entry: 52 °C
